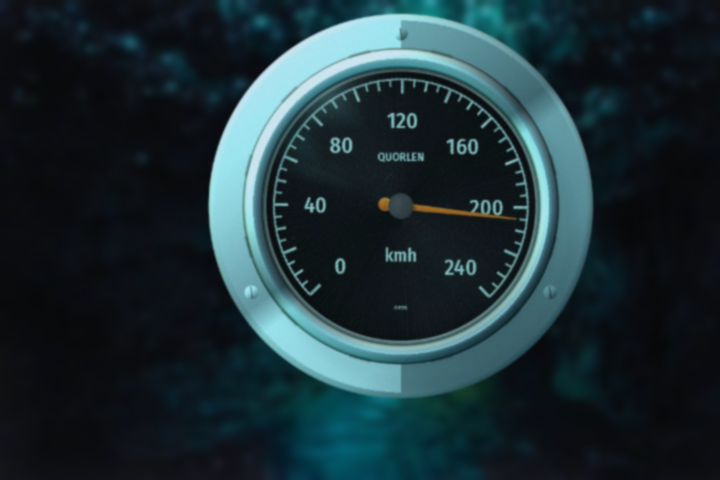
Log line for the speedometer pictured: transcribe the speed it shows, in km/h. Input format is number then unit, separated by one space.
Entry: 205 km/h
